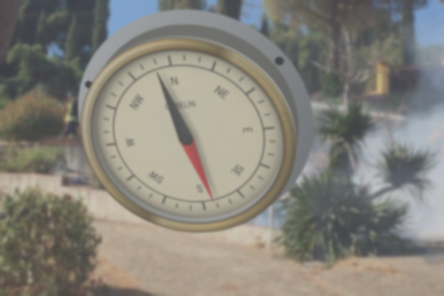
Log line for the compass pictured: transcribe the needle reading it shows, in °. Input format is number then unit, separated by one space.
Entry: 170 °
